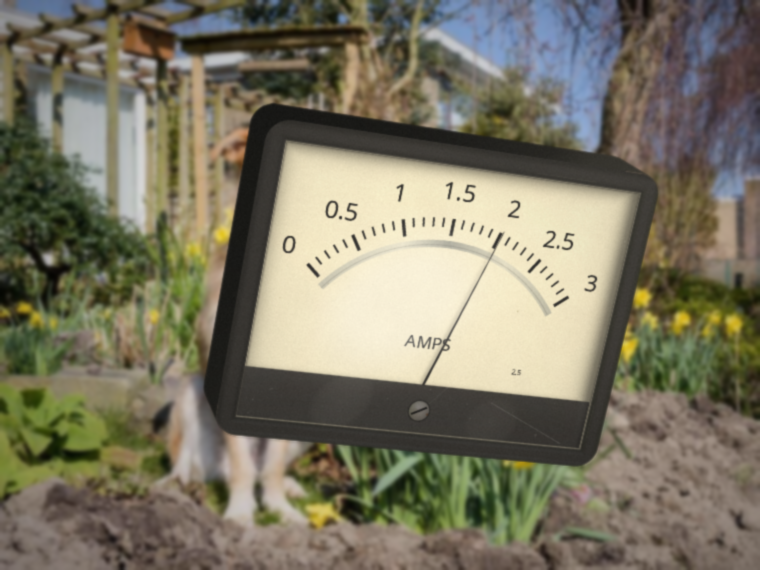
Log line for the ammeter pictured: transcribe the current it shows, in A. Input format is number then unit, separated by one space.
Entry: 2 A
